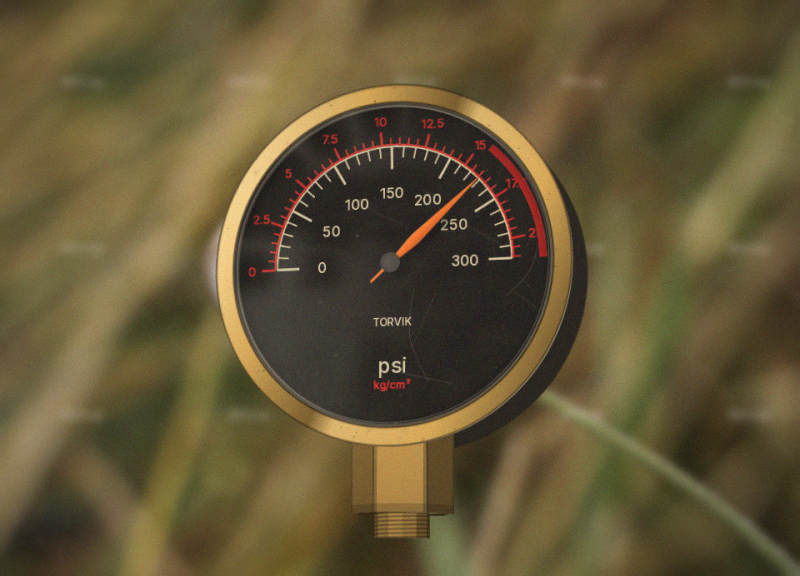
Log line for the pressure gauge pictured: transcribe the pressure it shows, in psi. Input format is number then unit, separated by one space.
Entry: 230 psi
